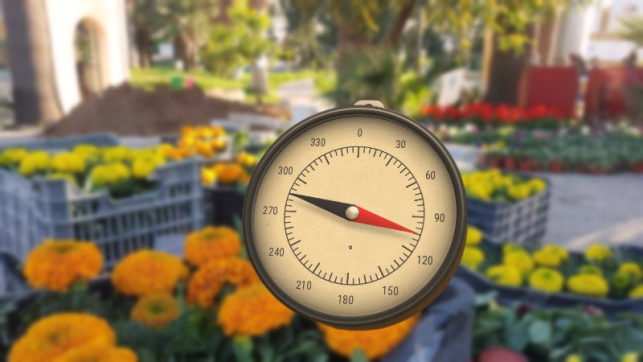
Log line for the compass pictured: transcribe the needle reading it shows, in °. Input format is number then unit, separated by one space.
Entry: 105 °
